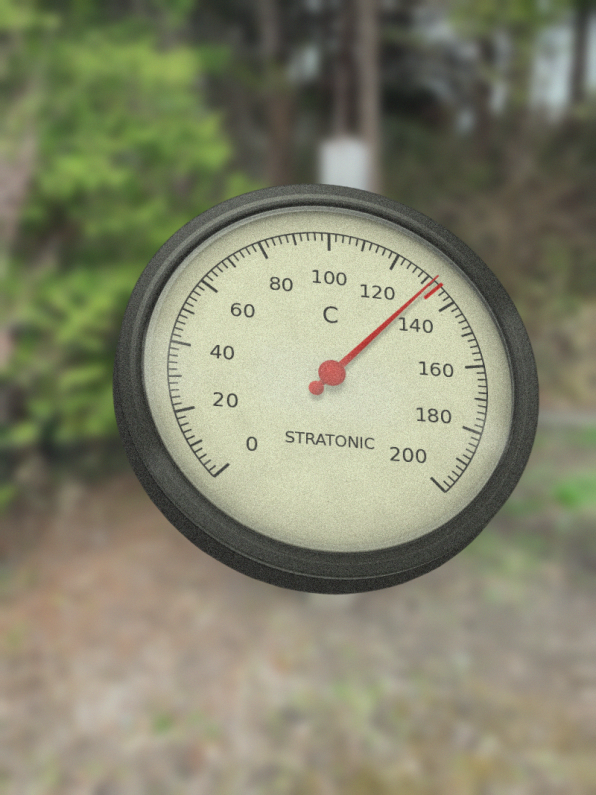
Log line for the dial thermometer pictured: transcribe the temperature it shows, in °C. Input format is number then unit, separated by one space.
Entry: 132 °C
